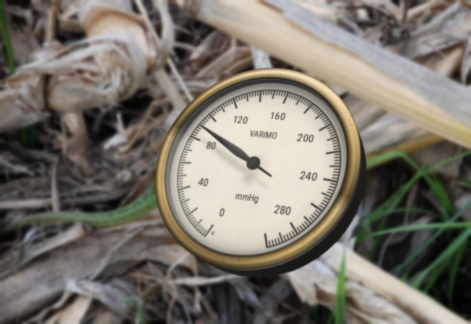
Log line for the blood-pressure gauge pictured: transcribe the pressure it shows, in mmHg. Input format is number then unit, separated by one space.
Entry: 90 mmHg
